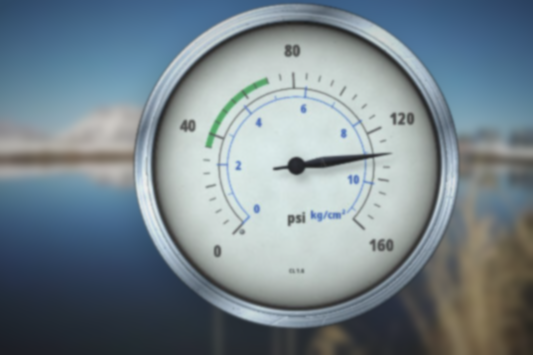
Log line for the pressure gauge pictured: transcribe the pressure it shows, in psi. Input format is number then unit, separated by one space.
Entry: 130 psi
